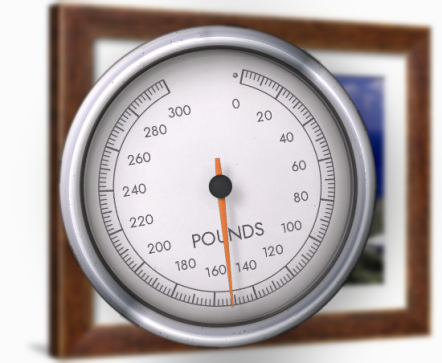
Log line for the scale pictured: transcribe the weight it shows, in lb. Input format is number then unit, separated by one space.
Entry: 152 lb
